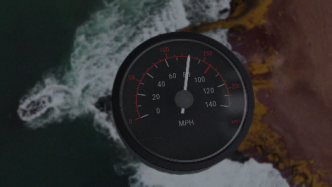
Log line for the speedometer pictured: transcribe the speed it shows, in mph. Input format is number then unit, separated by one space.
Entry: 80 mph
